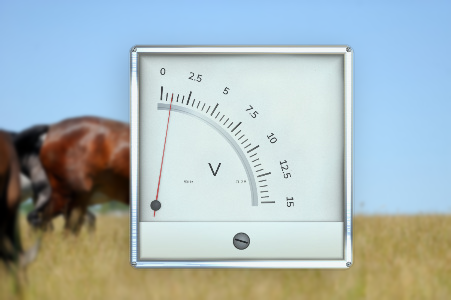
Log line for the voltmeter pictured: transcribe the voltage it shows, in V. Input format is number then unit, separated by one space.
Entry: 1 V
